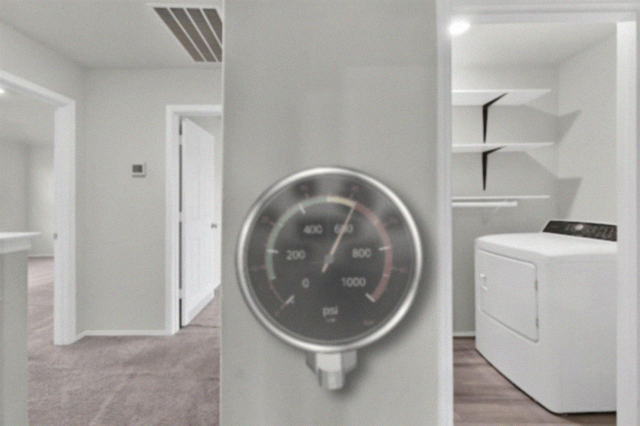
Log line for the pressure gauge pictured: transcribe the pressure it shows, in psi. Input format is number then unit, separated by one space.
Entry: 600 psi
